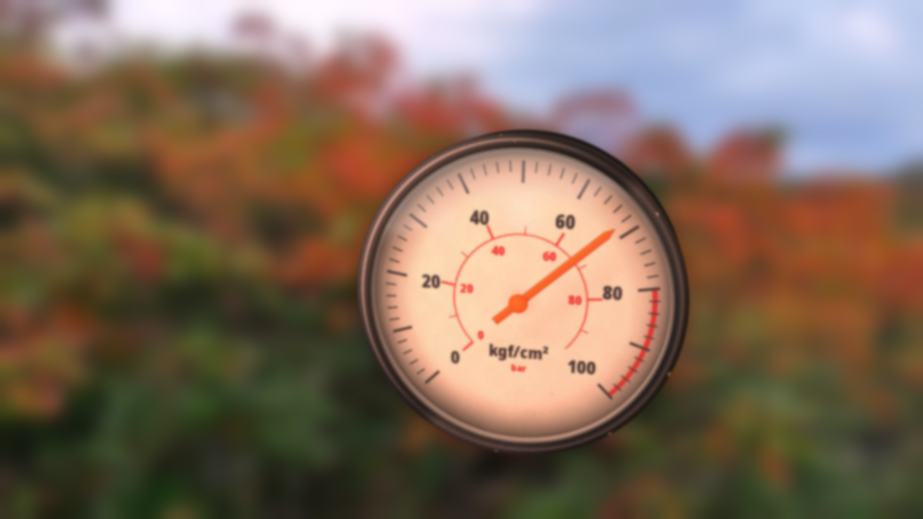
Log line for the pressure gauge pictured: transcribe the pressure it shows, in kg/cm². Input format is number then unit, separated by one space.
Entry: 68 kg/cm²
